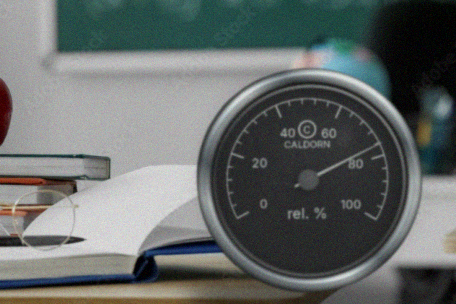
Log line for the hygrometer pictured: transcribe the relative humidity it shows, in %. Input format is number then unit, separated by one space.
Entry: 76 %
